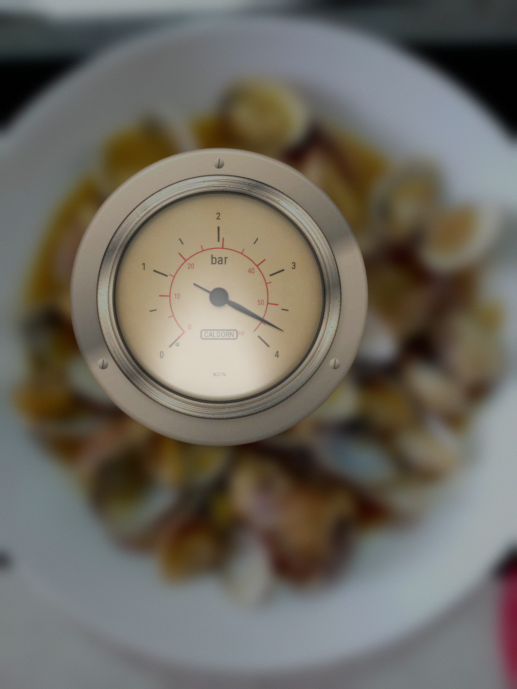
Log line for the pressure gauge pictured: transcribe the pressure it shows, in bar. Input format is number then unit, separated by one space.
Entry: 3.75 bar
